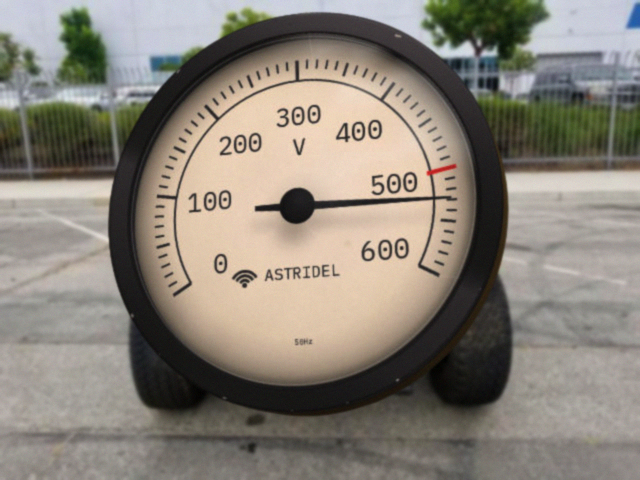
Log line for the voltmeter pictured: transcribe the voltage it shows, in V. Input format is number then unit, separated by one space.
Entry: 530 V
